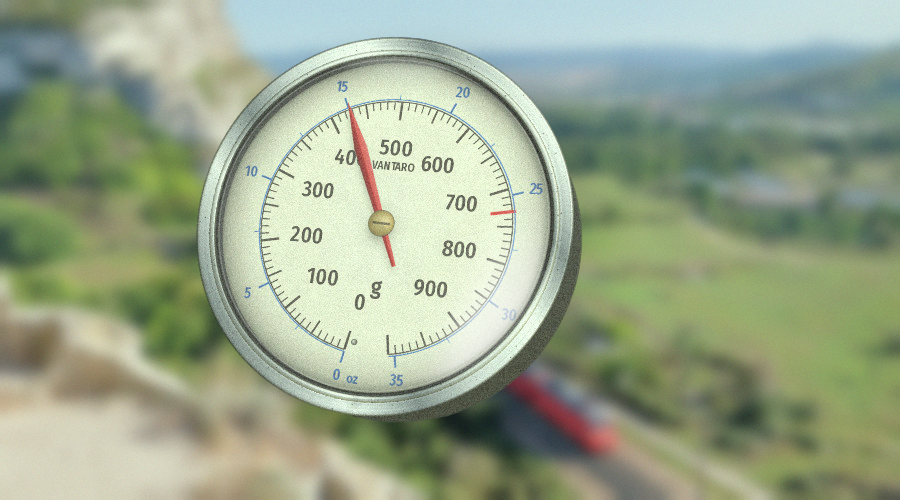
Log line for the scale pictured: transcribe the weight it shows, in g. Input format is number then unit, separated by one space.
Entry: 430 g
